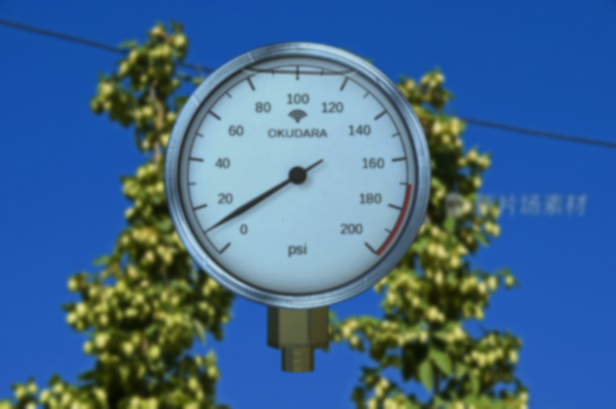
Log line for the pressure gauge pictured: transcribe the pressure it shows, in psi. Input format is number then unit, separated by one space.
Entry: 10 psi
